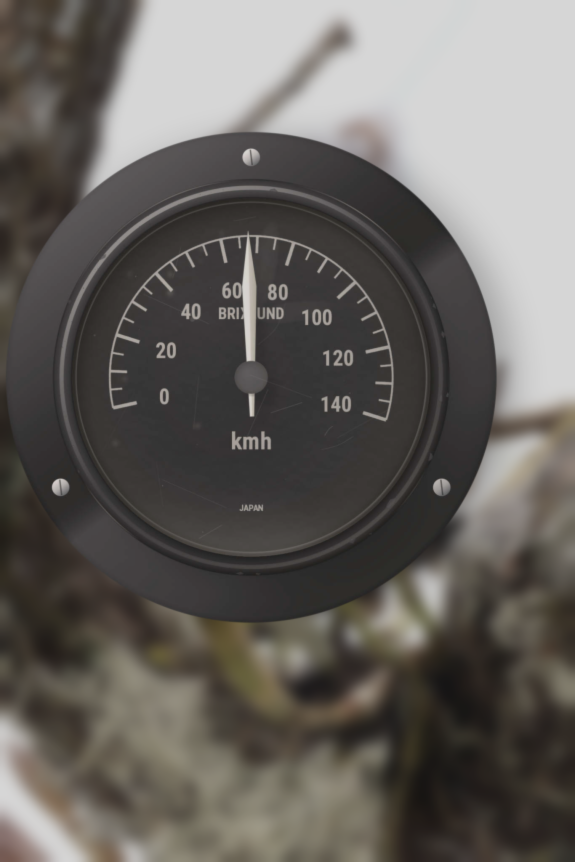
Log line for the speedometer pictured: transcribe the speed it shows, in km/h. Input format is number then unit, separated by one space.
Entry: 67.5 km/h
